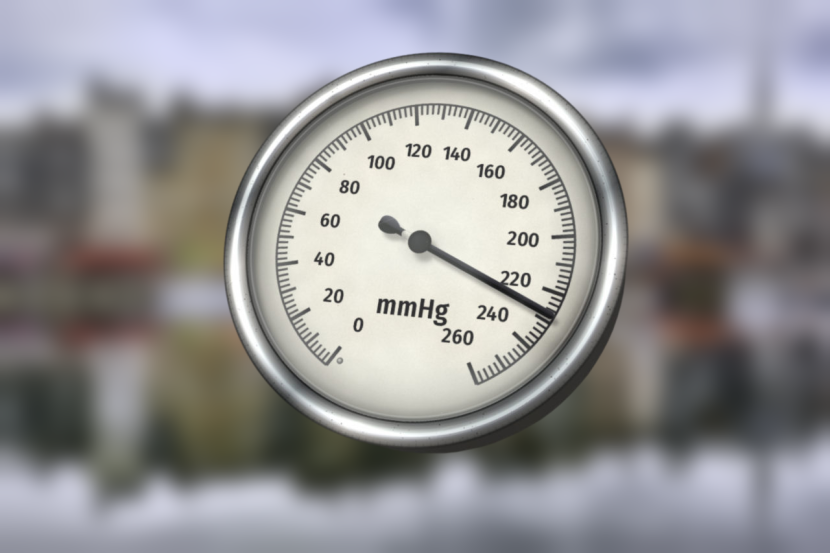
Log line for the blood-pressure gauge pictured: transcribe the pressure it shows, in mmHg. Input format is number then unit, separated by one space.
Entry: 228 mmHg
